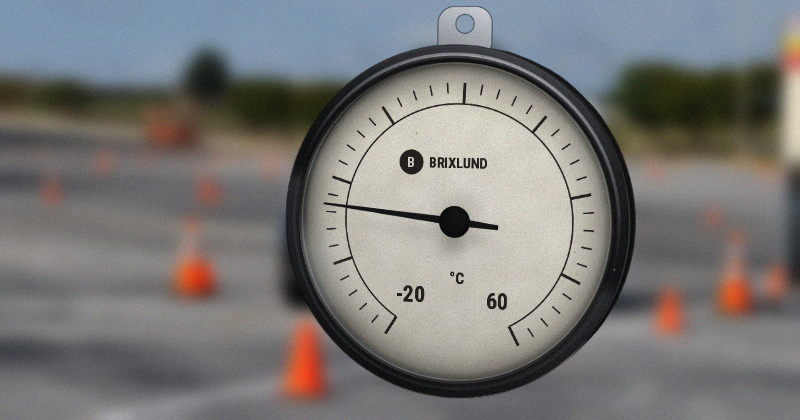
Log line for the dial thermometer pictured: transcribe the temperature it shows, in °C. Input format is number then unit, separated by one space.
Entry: -3 °C
